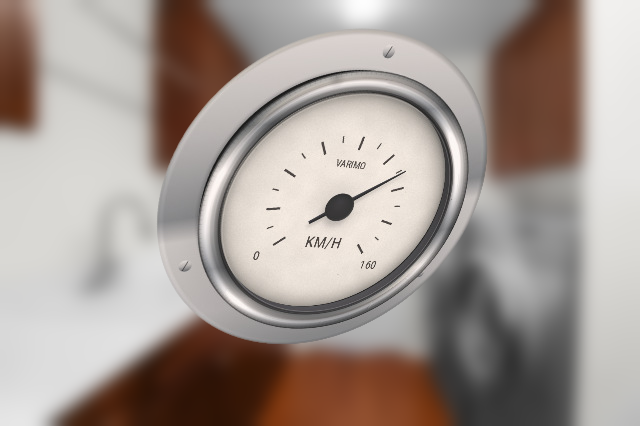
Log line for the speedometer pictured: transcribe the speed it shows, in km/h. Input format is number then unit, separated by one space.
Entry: 110 km/h
